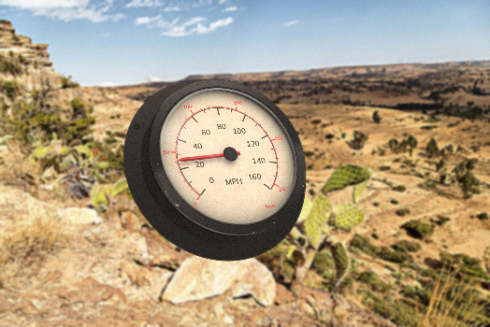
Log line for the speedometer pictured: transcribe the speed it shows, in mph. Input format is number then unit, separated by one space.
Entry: 25 mph
